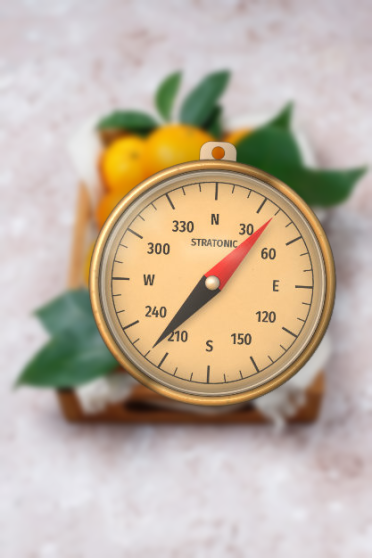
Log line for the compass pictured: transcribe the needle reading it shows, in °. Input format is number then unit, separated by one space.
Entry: 40 °
